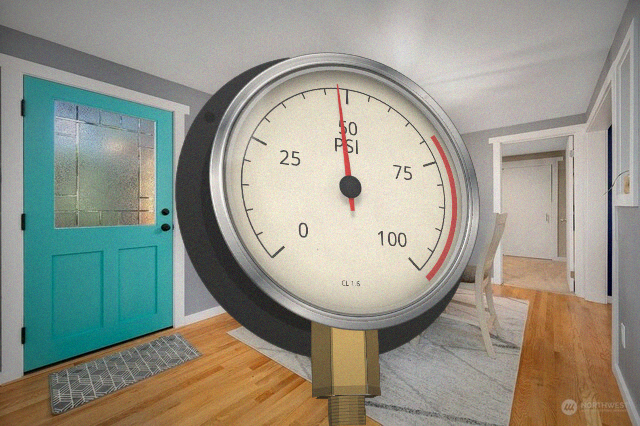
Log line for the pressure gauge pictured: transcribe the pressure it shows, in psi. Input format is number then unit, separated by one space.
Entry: 47.5 psi
